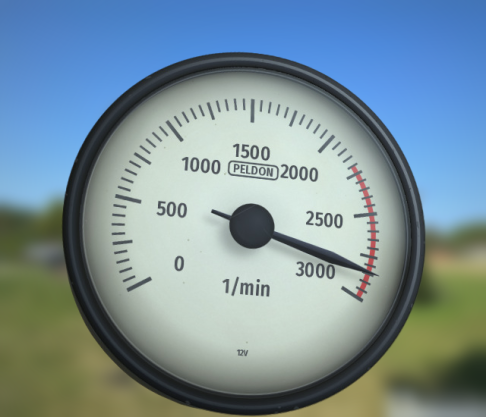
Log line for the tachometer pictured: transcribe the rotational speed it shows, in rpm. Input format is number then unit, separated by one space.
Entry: 2850 rpm
